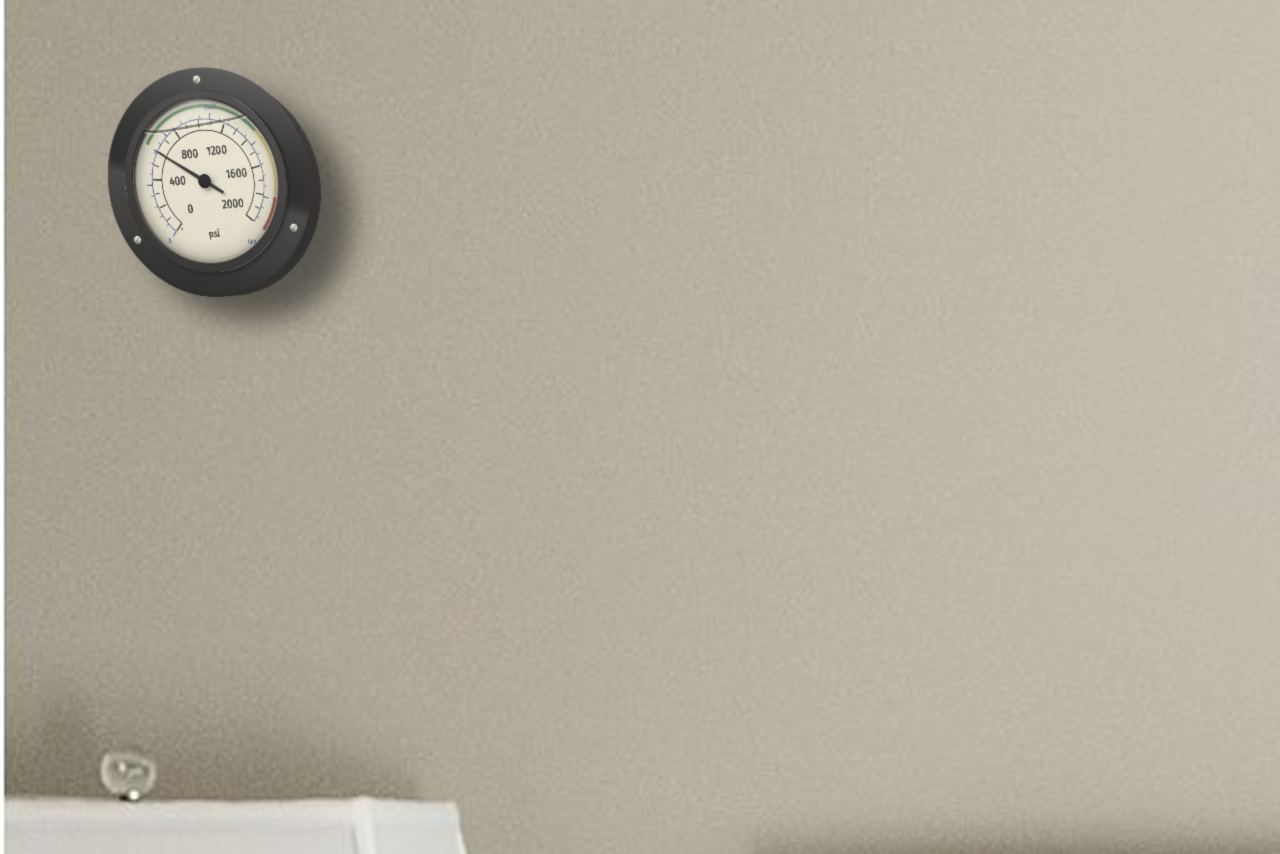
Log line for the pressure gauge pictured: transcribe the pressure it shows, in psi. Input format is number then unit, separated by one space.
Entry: 600 psi
